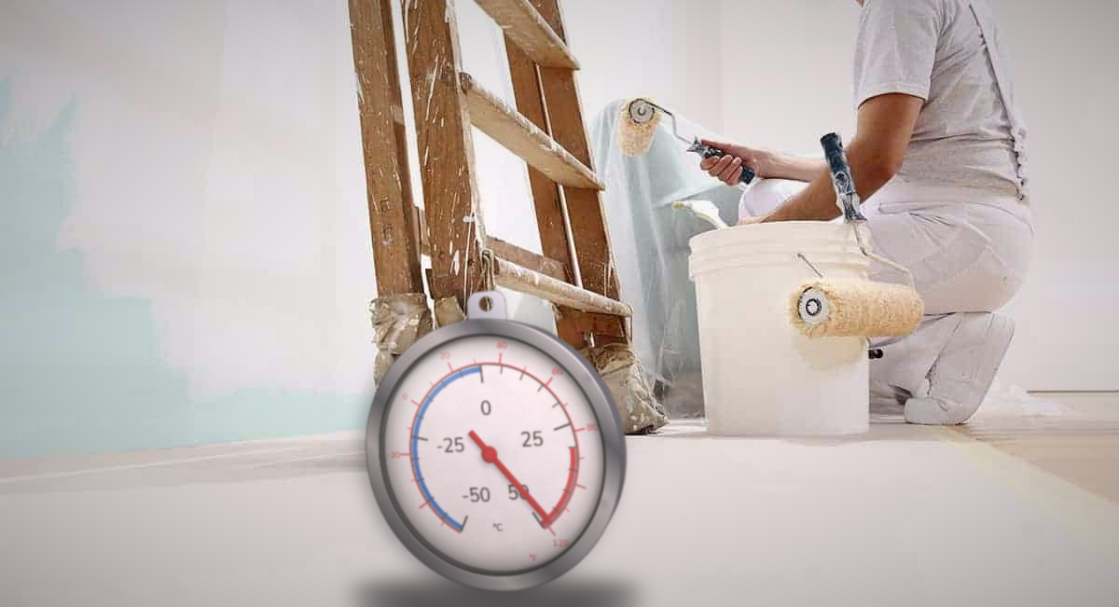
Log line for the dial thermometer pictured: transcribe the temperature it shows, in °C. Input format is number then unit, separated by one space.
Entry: 47.5 °C
